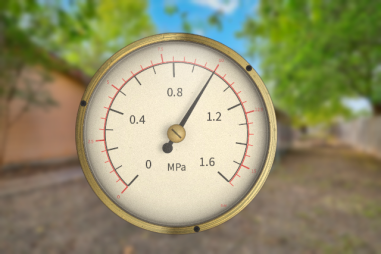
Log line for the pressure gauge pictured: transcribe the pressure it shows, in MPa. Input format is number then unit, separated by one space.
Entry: 1 MPa
